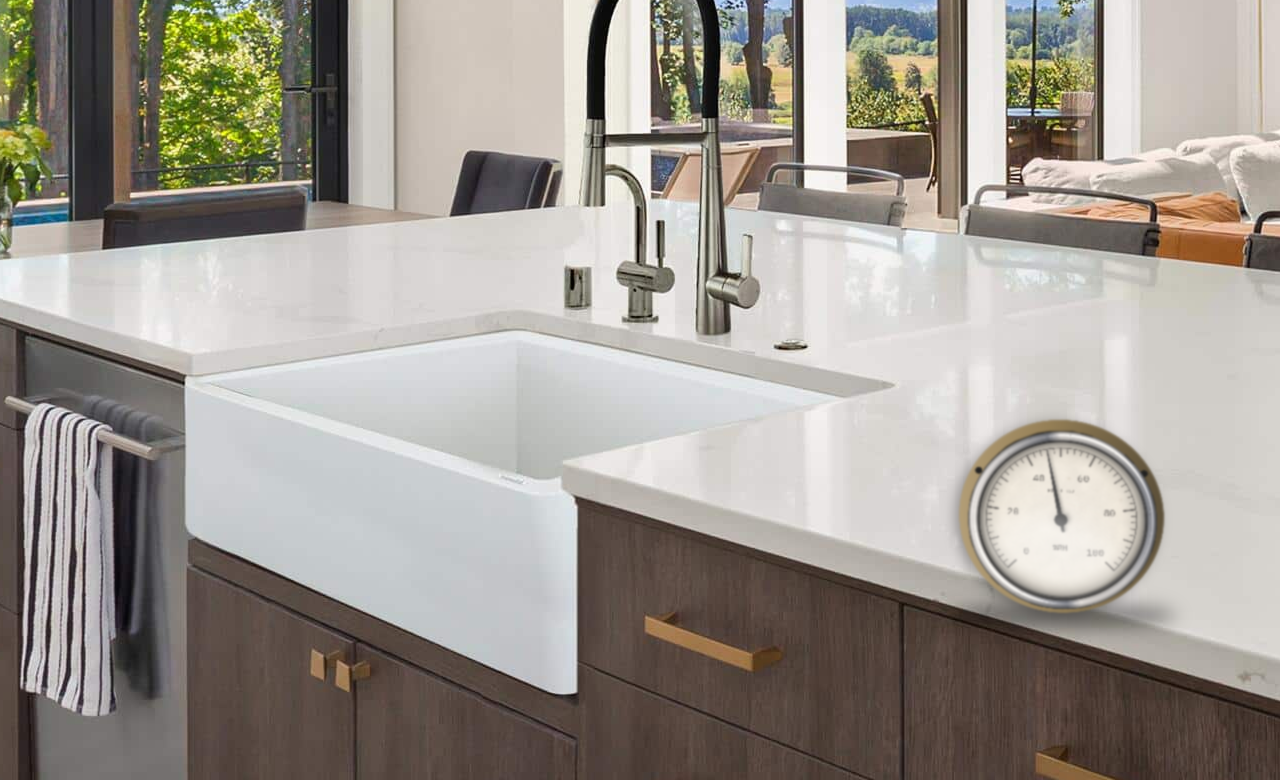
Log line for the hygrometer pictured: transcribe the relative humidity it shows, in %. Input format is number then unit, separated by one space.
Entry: 46 %
